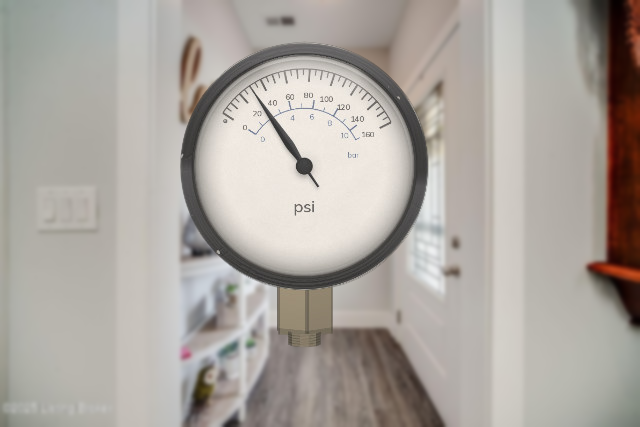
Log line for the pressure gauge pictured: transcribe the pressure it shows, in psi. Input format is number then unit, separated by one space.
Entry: 30 psi
